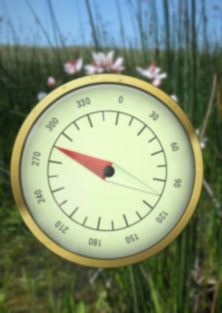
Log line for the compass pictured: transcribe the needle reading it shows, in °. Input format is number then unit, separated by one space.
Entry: 285 °
